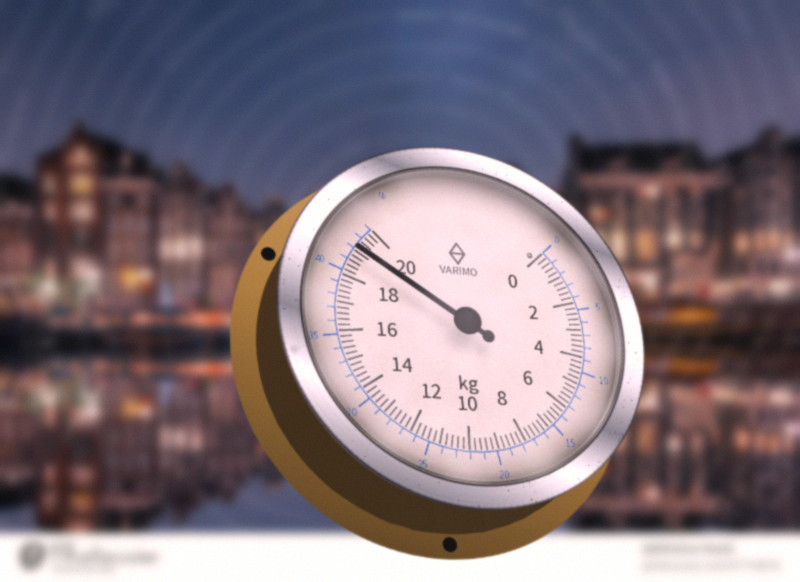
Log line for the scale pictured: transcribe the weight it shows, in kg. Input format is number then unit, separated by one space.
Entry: 19 kg
